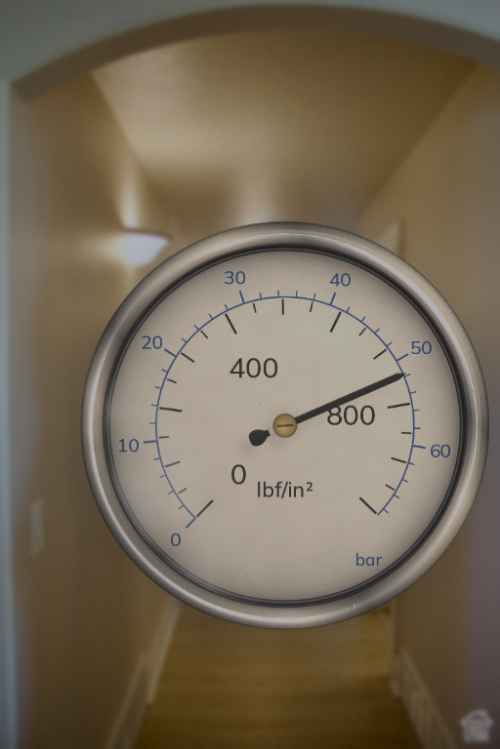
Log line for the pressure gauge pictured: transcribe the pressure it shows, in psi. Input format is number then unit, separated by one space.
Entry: 750 psi
